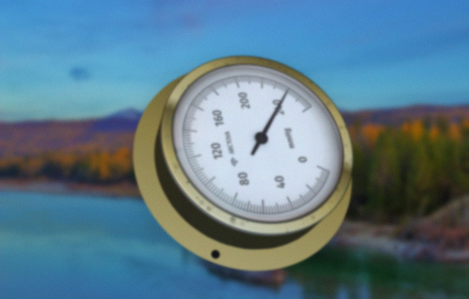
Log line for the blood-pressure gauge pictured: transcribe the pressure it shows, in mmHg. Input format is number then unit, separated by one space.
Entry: 240 mmHg
